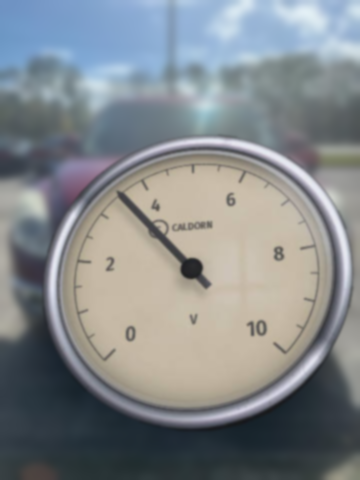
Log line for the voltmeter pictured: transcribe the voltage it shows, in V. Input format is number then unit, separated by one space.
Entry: 3.5 V
